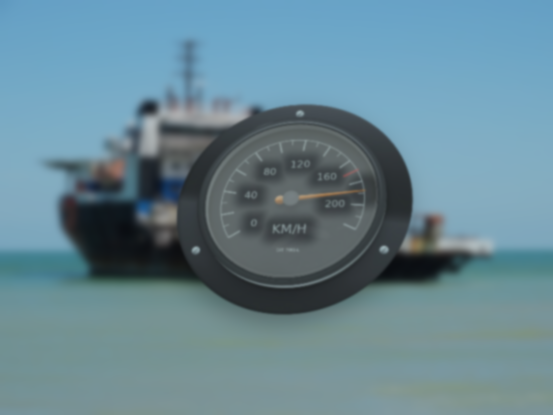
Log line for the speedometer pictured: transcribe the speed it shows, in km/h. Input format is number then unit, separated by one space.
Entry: 190 km/h
